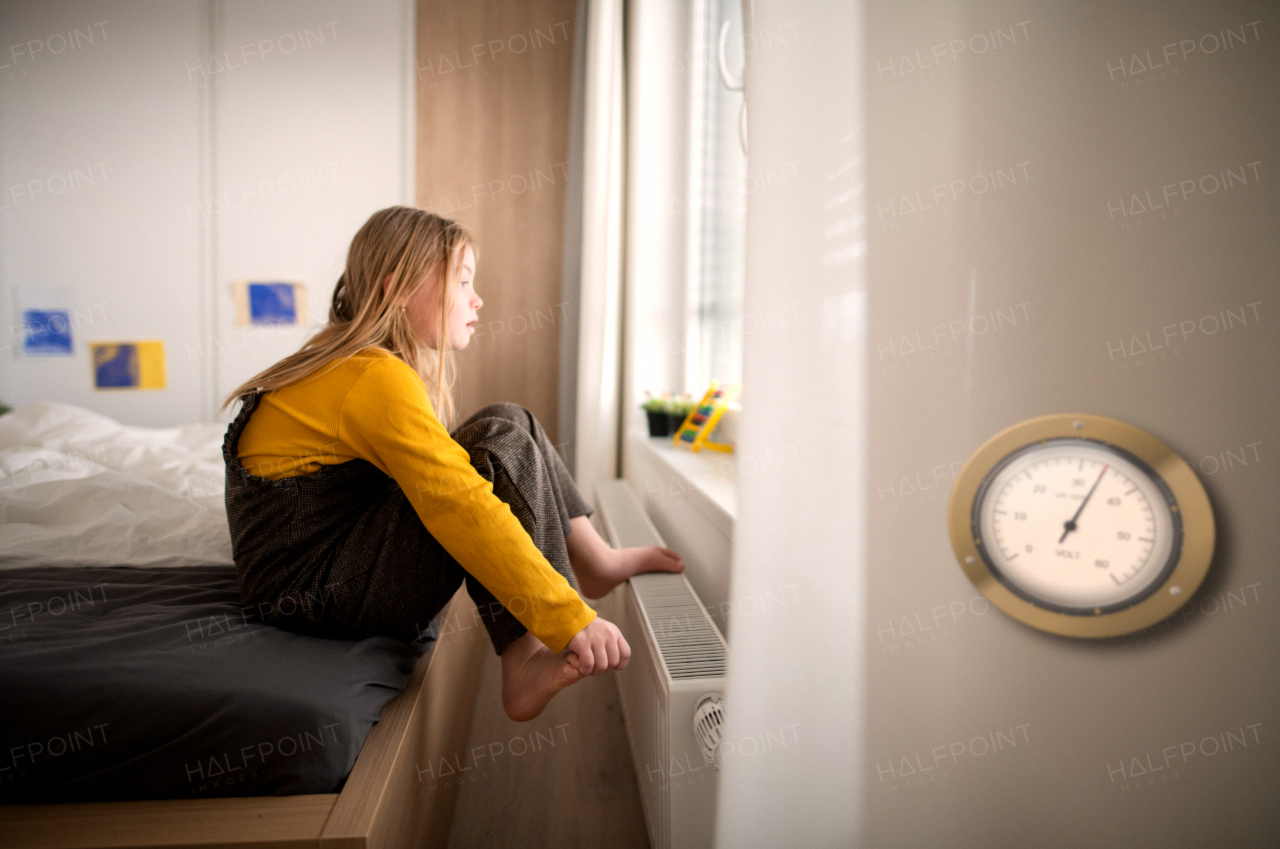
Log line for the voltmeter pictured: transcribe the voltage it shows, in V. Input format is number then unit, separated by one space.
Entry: 34 V
